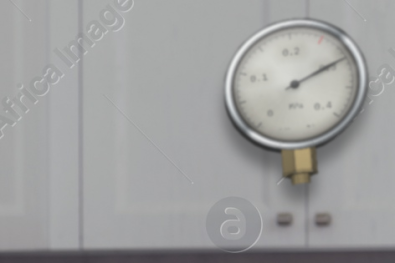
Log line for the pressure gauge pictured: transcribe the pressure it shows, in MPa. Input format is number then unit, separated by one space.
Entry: 0.3 MPa
